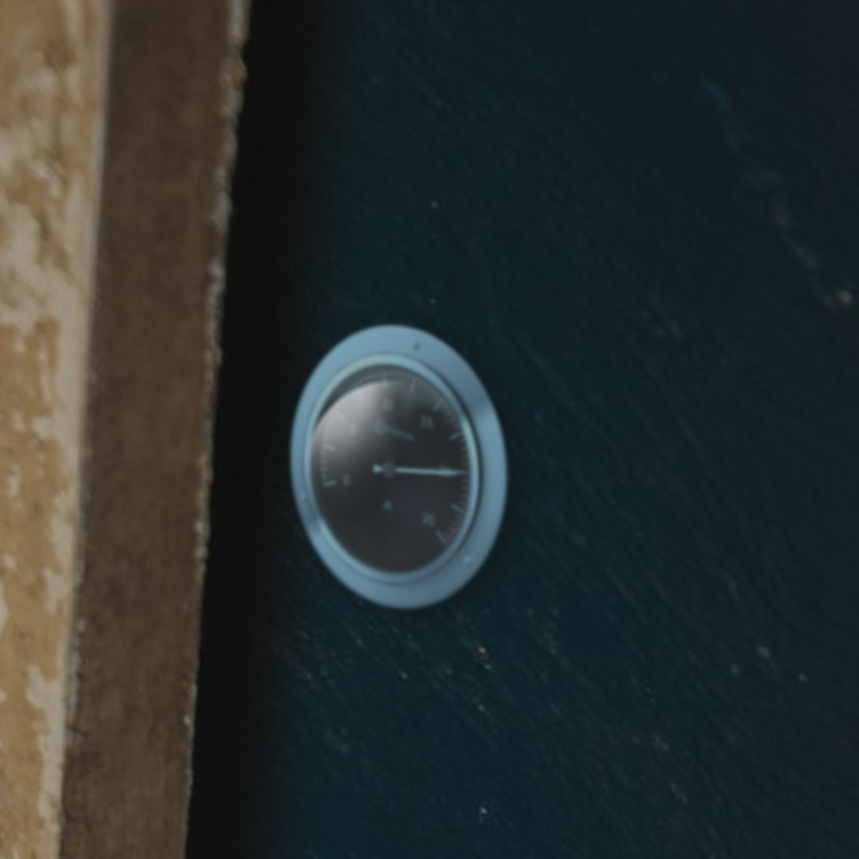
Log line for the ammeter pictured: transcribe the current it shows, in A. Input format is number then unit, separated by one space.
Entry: 20 A
